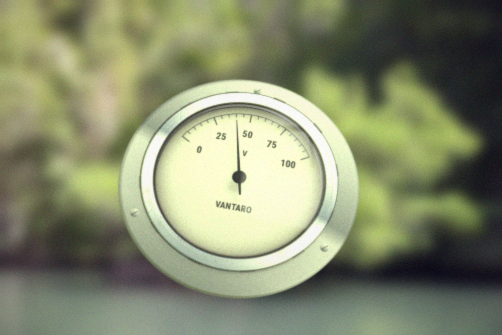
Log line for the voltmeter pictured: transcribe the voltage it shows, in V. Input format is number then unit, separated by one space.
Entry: 40 V
